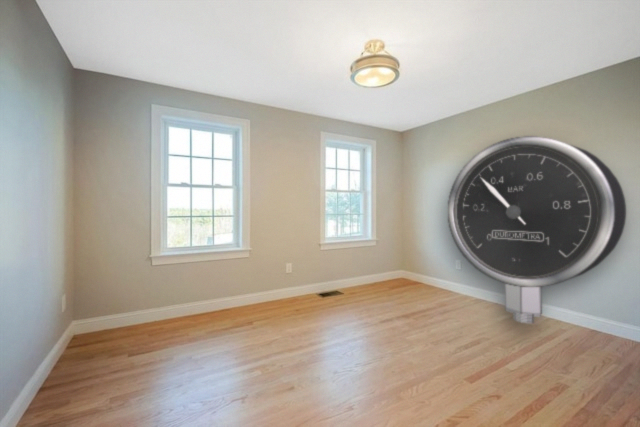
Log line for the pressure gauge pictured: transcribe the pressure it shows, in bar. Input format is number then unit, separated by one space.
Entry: 0.35 bar
